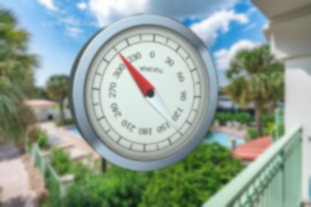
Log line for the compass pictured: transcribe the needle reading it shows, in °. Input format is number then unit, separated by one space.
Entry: 315 °
